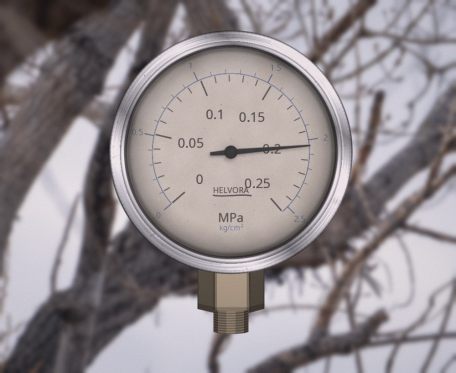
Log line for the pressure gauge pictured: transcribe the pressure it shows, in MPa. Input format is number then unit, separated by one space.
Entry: 0.2 MPa
